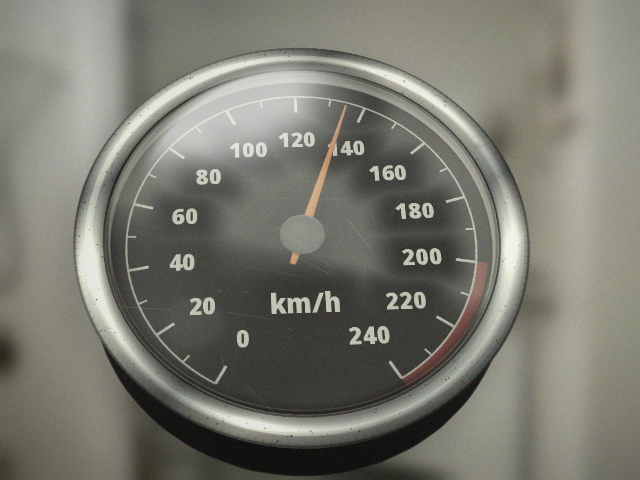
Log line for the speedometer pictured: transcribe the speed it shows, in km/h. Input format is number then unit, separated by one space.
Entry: 135 km/h
